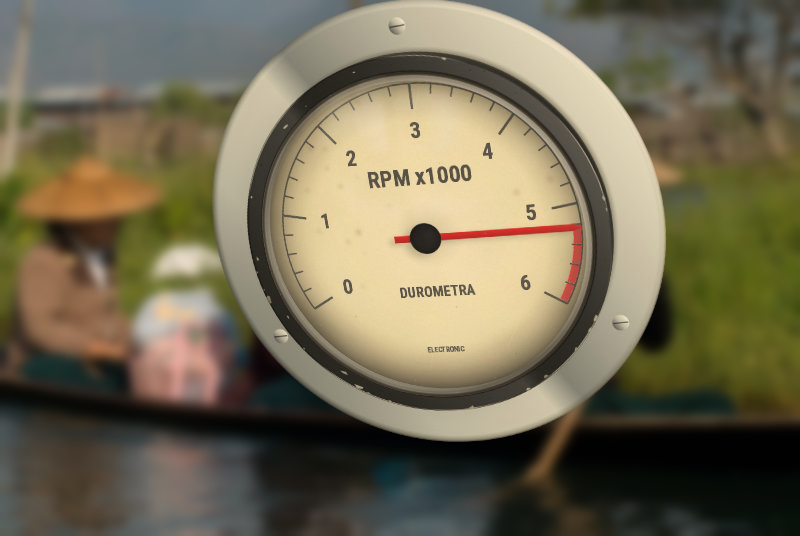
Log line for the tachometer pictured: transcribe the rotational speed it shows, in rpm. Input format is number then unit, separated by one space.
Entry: 5200 rpm
